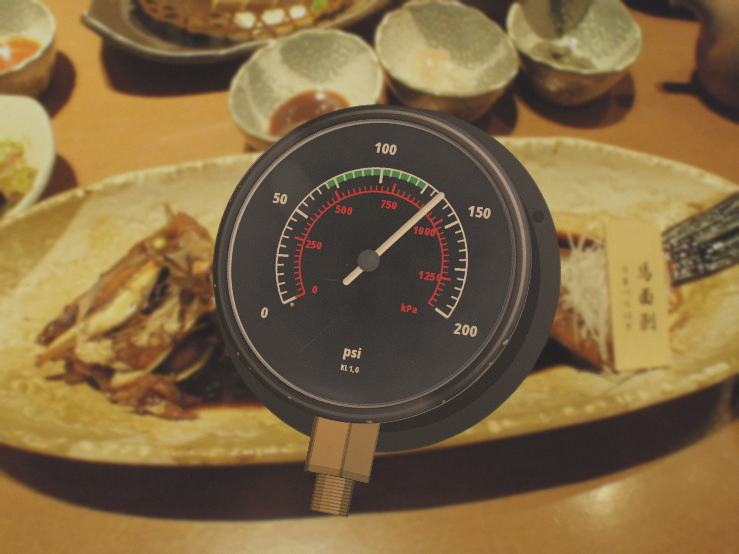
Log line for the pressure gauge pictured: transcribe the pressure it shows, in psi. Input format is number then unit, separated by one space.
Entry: 135 psi
